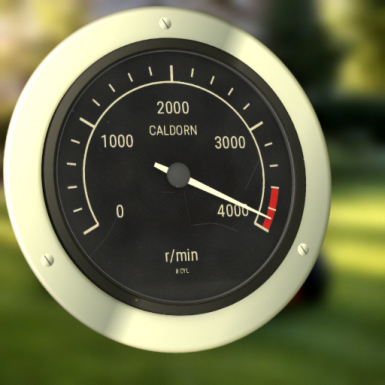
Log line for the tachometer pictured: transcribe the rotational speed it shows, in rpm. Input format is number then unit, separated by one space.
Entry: 3900 rpm
